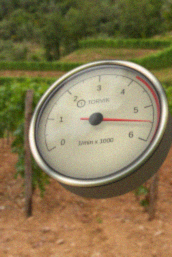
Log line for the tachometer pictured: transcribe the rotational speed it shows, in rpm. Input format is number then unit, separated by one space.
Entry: 5500 rpm
